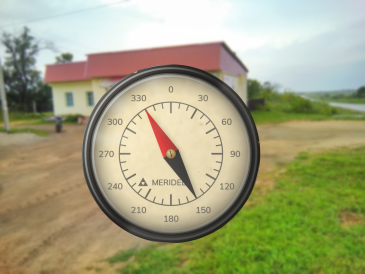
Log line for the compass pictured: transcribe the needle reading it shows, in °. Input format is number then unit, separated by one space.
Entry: 330 °
